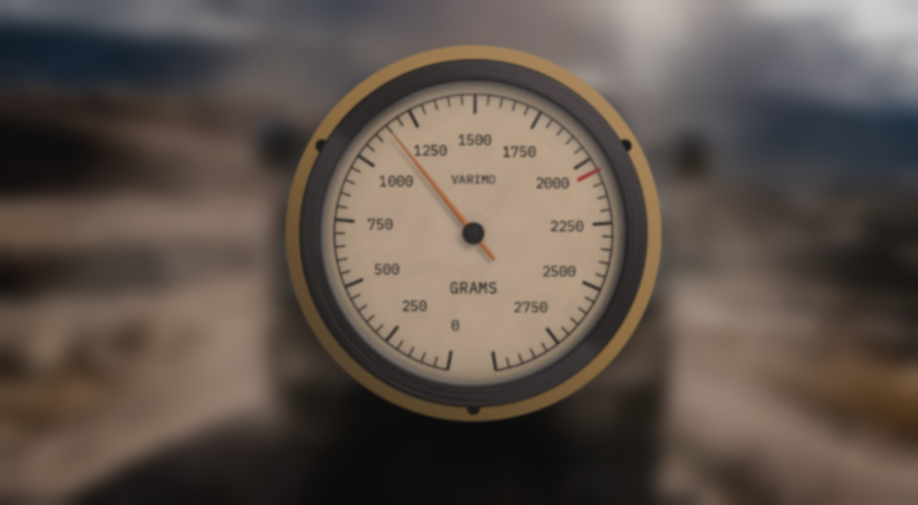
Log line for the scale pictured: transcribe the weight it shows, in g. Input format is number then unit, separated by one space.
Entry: 1150 g
